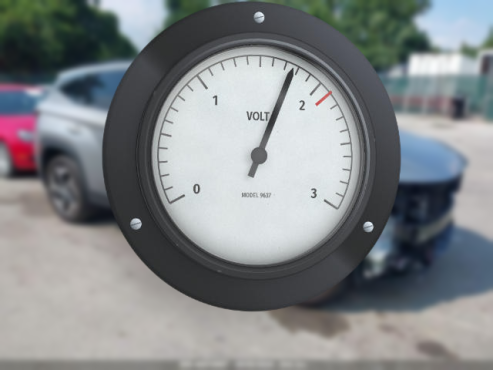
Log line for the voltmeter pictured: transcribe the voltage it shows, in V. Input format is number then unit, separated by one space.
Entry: 1.75 V
